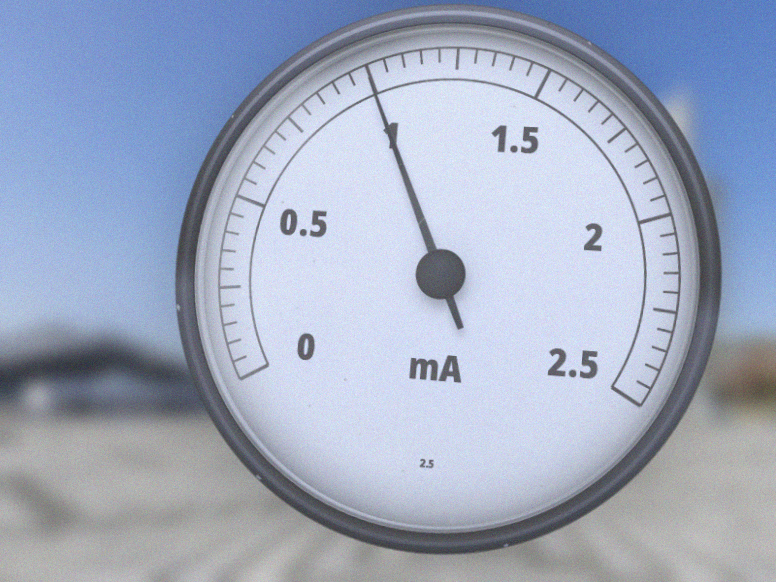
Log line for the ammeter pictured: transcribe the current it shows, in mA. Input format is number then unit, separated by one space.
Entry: 1 mA
